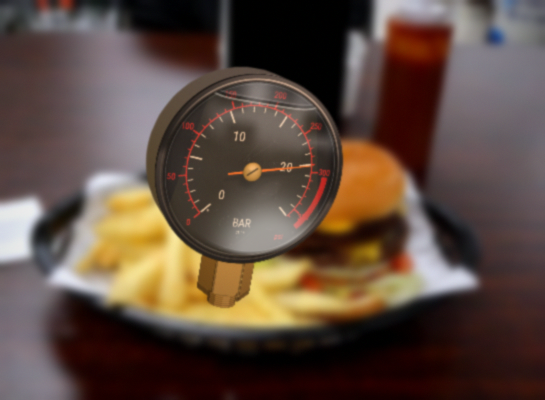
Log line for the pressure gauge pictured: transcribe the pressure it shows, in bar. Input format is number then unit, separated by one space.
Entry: 20 bar
